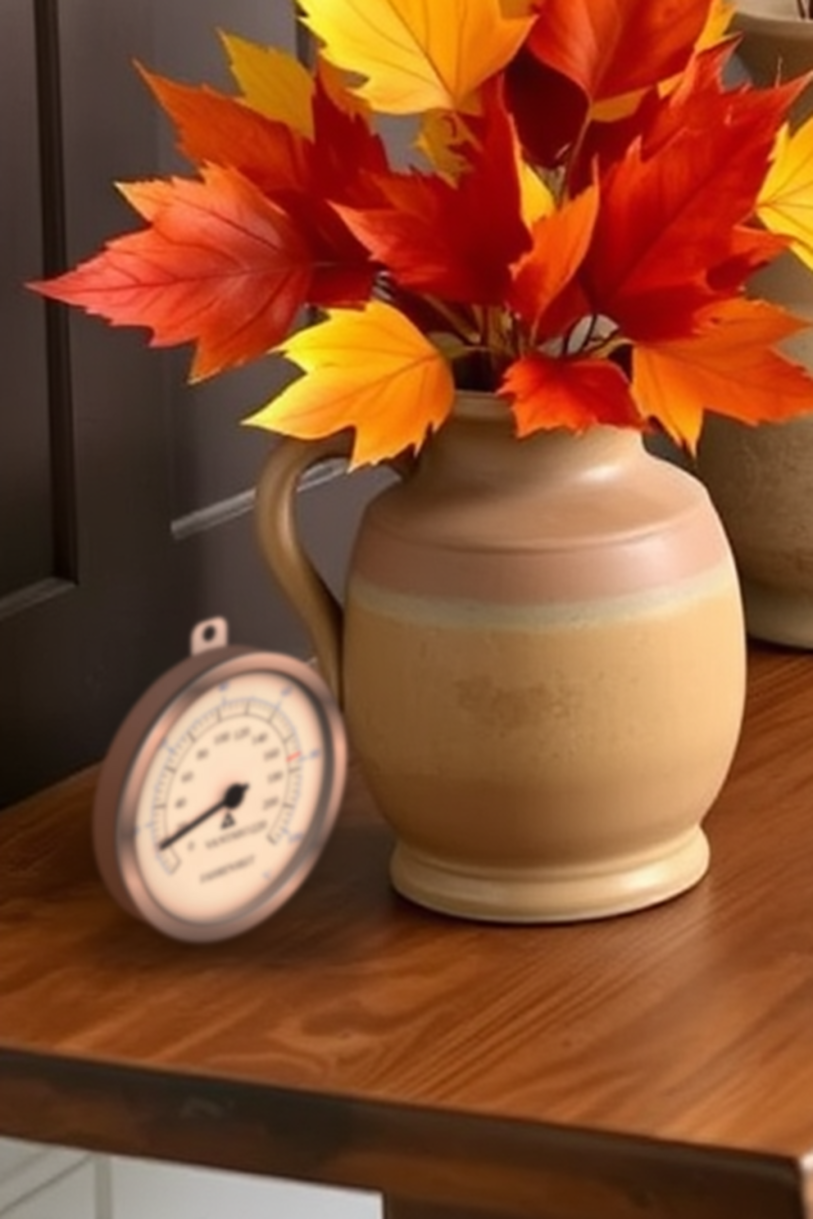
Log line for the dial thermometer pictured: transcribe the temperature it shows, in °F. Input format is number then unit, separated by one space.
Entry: 20 °F
